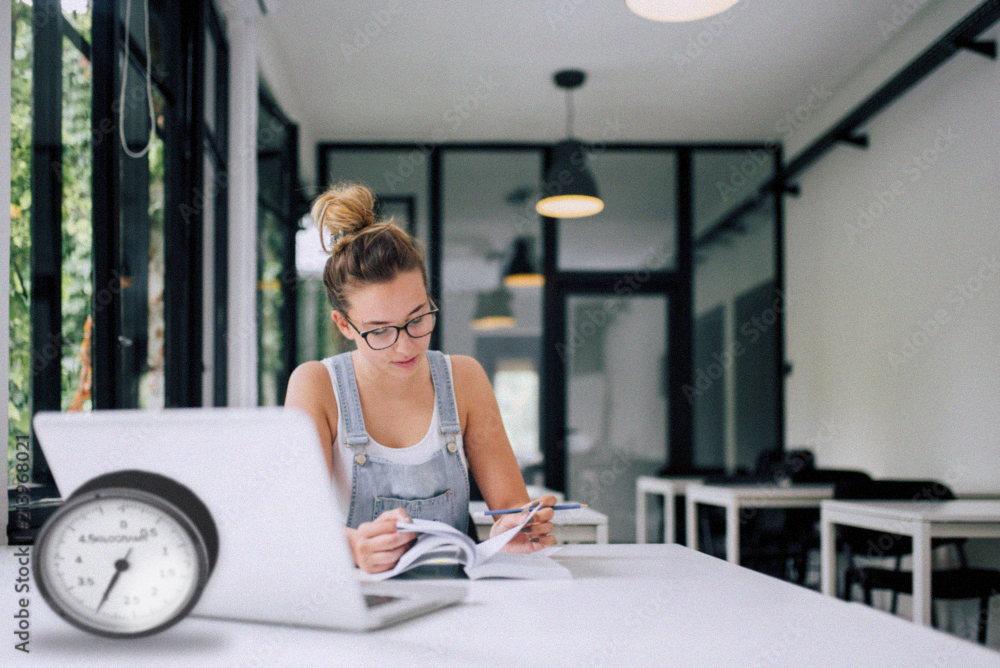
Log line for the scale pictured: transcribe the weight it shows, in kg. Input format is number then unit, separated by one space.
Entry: 3 kg
